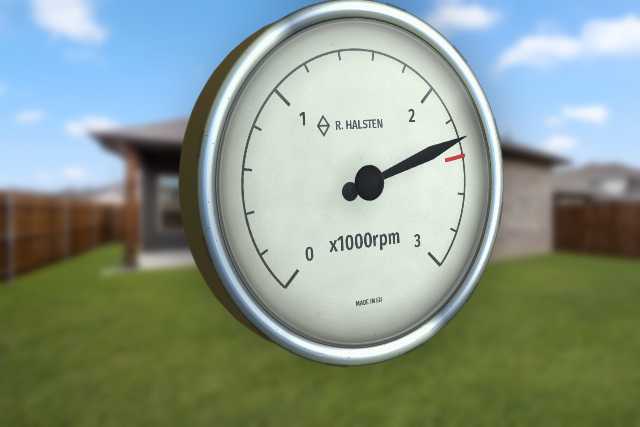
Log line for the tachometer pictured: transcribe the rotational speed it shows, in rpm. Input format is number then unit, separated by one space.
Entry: 2300 rpm
